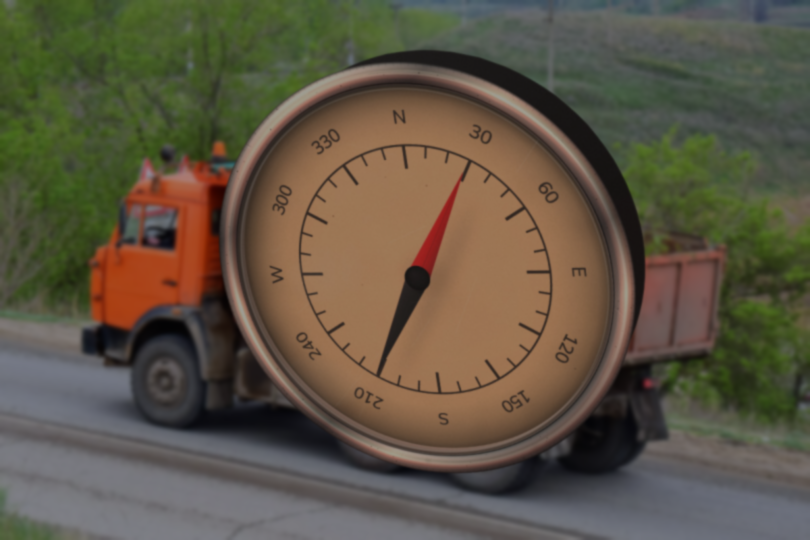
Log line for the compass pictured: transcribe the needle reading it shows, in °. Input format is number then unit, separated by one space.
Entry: 30 °
